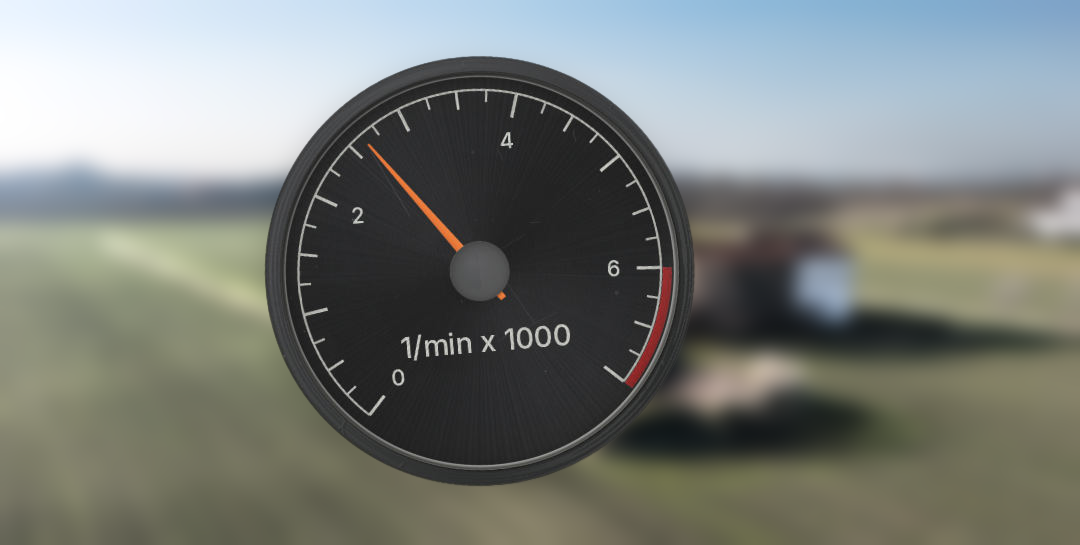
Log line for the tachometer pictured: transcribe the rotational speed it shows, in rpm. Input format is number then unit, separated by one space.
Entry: 2625 rpm
